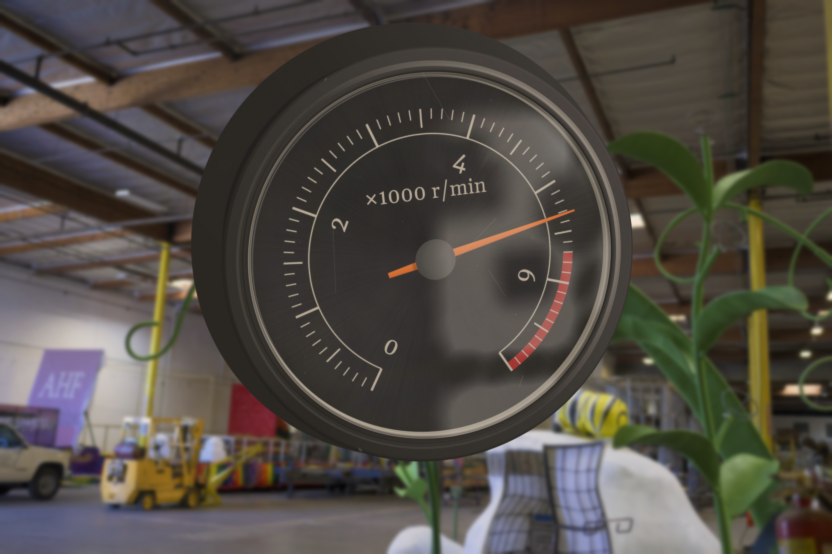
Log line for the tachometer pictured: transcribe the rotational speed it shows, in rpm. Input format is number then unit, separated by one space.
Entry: 5300 rpm
